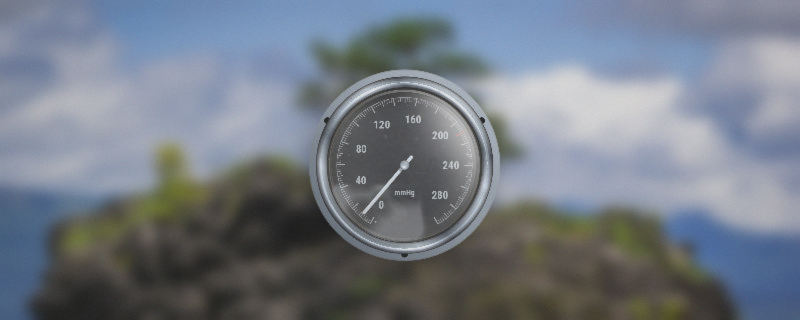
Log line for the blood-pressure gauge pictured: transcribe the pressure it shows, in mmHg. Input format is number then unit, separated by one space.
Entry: 10 mmHg
